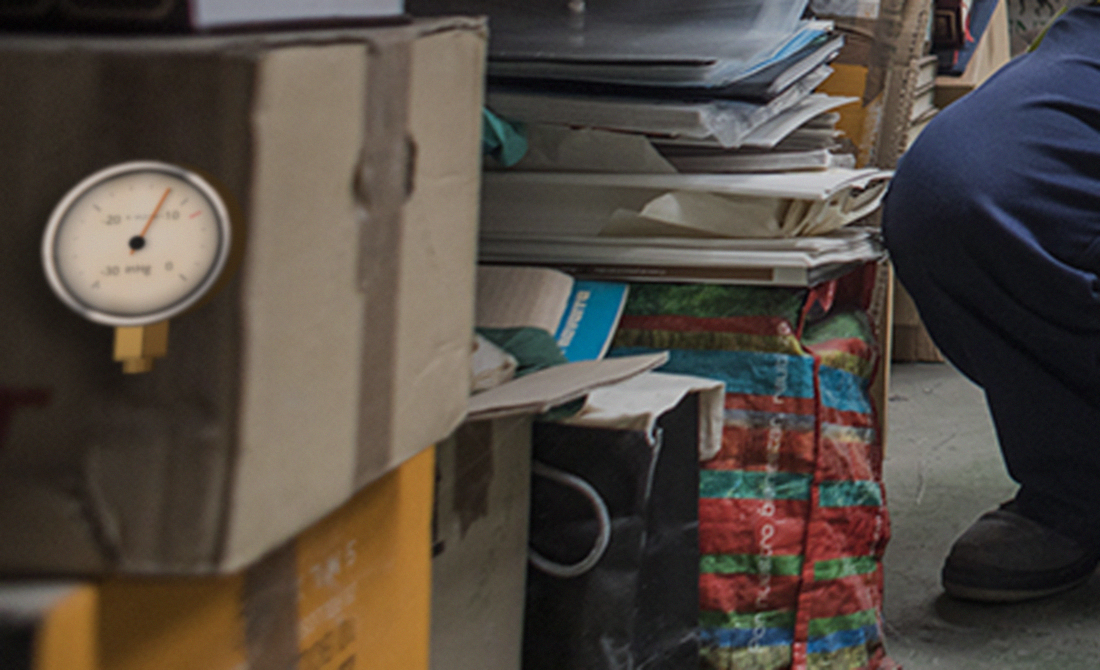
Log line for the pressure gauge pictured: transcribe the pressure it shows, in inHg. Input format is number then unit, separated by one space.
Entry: -12 inHg
